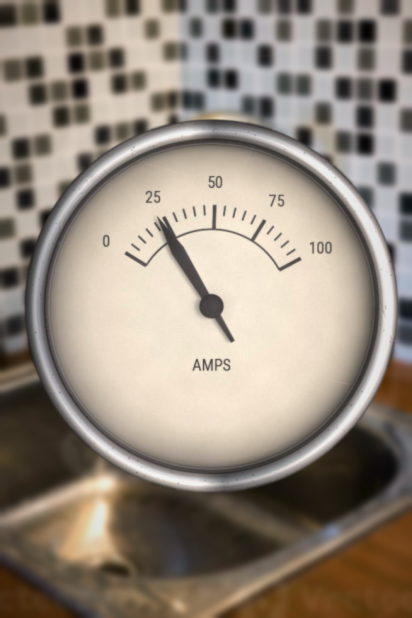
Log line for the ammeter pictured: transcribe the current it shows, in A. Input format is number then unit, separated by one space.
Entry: 22.5 A
